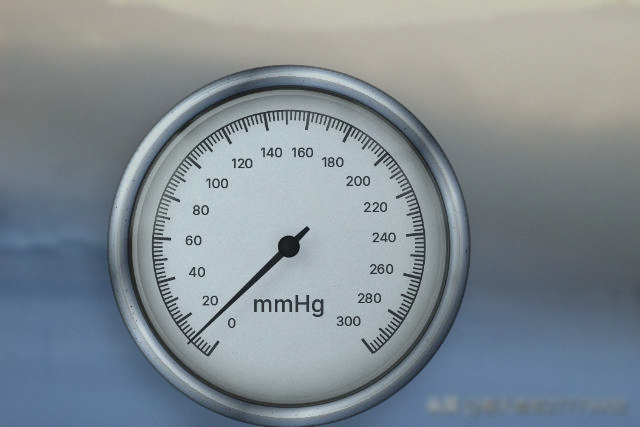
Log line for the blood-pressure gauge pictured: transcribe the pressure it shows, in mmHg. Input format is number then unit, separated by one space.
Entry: 10 mmHg
